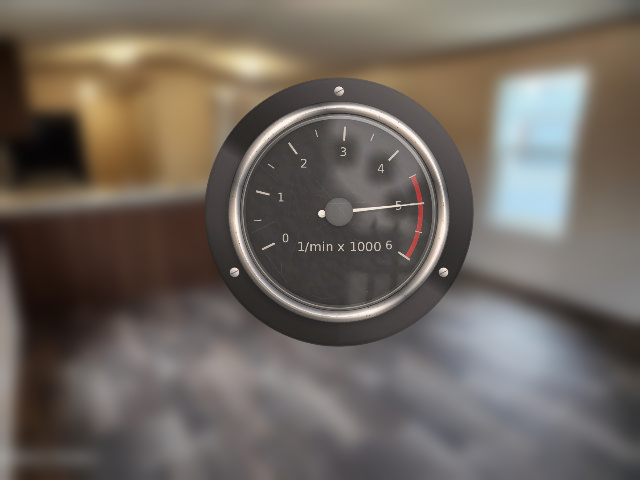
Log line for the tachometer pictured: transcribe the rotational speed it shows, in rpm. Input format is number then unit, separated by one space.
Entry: 5000 rpm
